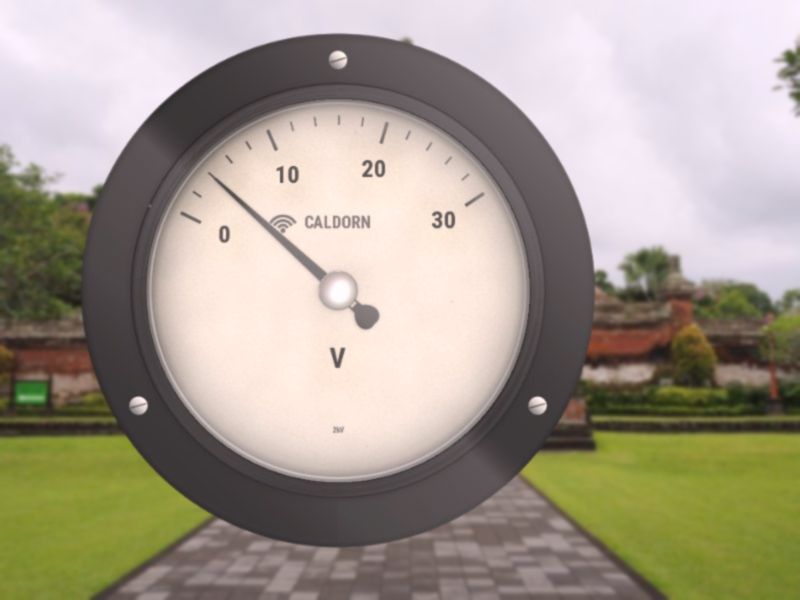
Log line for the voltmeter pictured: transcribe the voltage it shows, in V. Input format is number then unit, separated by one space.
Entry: 4 V
